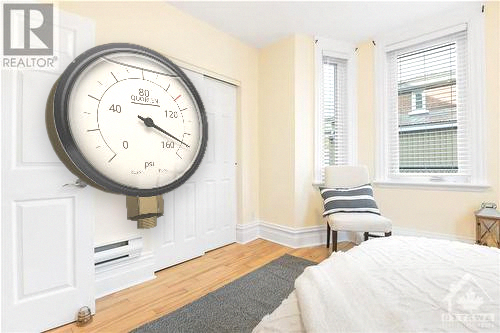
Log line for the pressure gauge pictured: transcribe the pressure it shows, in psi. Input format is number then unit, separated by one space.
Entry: 150 psi
